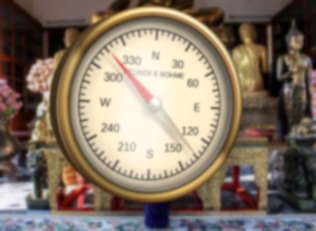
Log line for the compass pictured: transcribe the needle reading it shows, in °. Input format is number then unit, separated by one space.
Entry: 315 °
